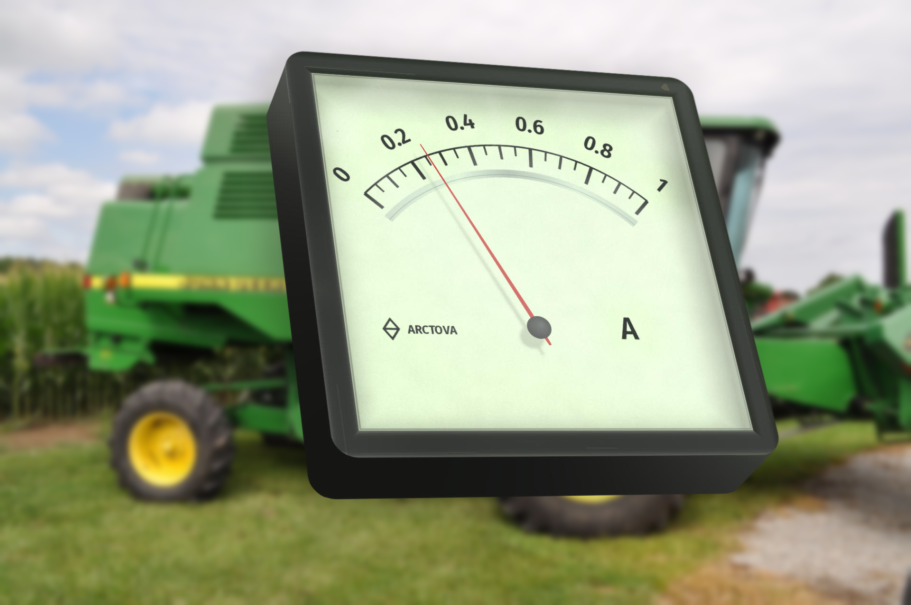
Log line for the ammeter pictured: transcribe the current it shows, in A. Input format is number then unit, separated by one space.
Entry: 0.25 A
